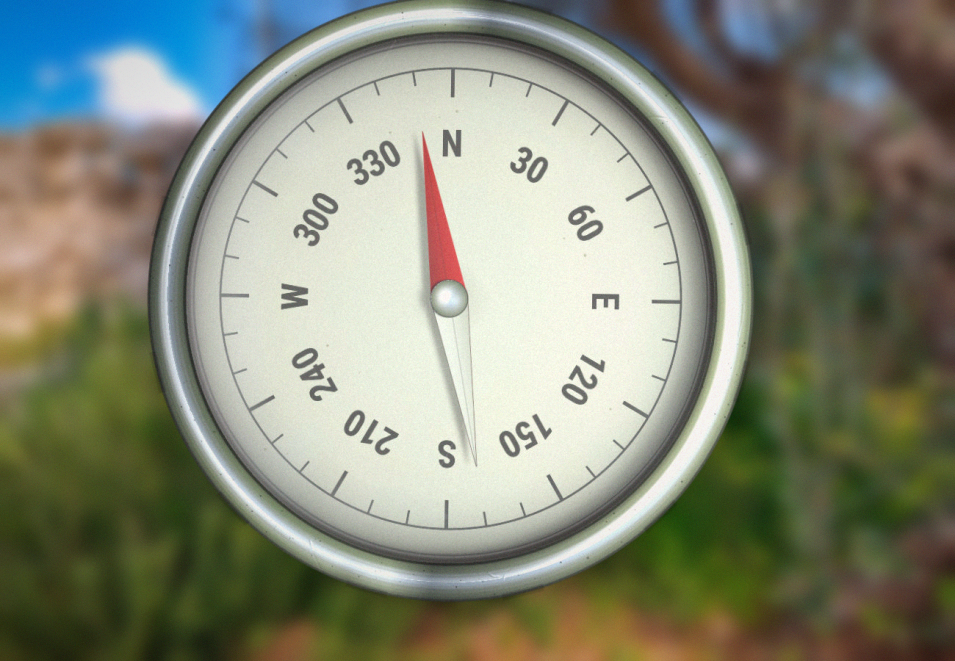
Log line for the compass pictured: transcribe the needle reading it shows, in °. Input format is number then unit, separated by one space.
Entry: 350 °
